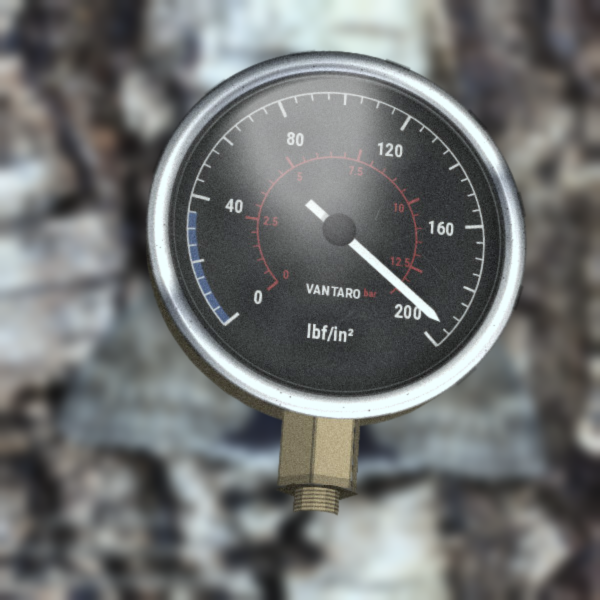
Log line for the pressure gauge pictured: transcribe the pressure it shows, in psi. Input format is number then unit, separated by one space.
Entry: 195 psi
